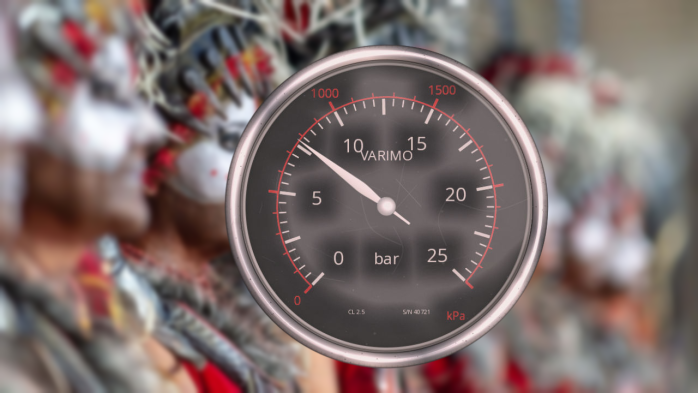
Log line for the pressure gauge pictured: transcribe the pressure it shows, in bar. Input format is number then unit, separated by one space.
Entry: 7.75 bar
